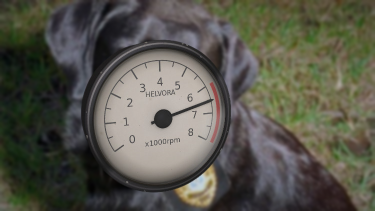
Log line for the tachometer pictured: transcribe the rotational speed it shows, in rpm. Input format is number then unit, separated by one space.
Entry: 6500 rpm
